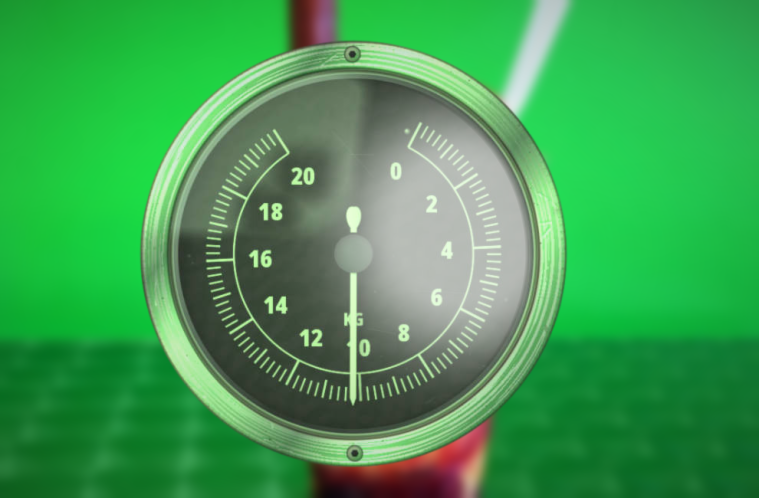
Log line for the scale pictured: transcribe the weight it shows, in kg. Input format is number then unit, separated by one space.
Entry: 10.2 kg
